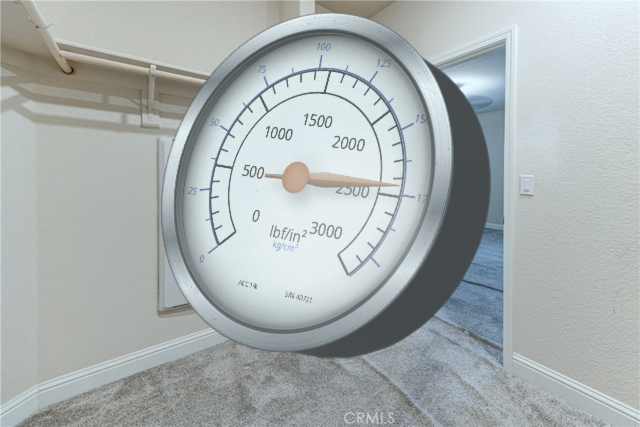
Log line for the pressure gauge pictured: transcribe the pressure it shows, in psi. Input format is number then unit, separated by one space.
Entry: 2450 psi
